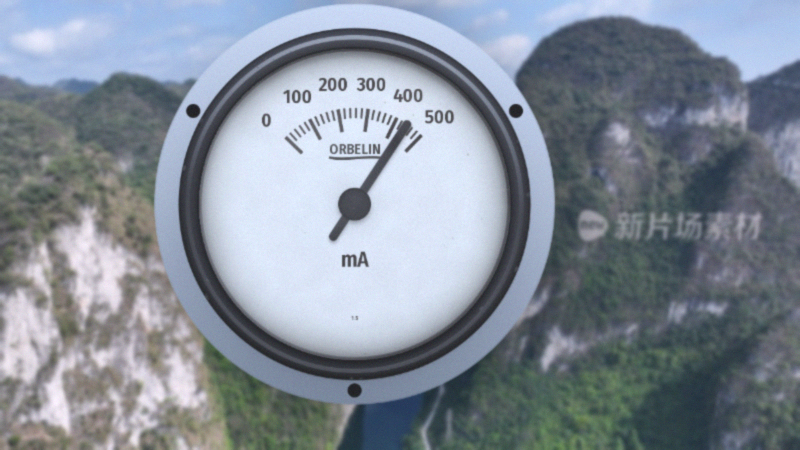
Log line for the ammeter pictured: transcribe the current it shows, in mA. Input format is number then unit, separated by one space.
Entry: 440 mA
